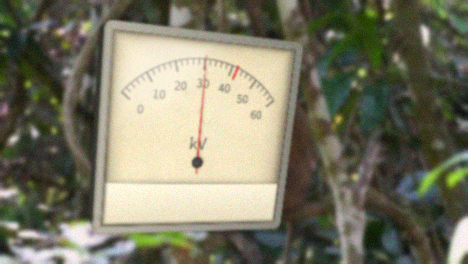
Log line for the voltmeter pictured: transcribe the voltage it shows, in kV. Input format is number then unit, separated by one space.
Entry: 30 kV
